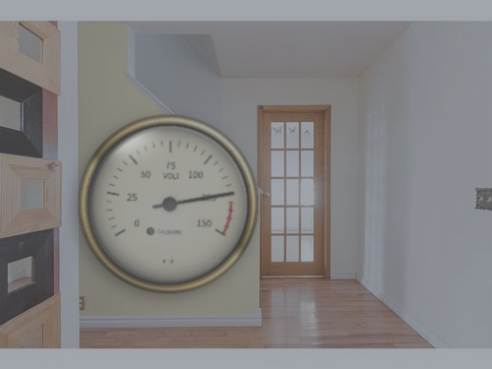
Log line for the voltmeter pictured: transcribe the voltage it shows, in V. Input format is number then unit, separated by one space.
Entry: 125 V
